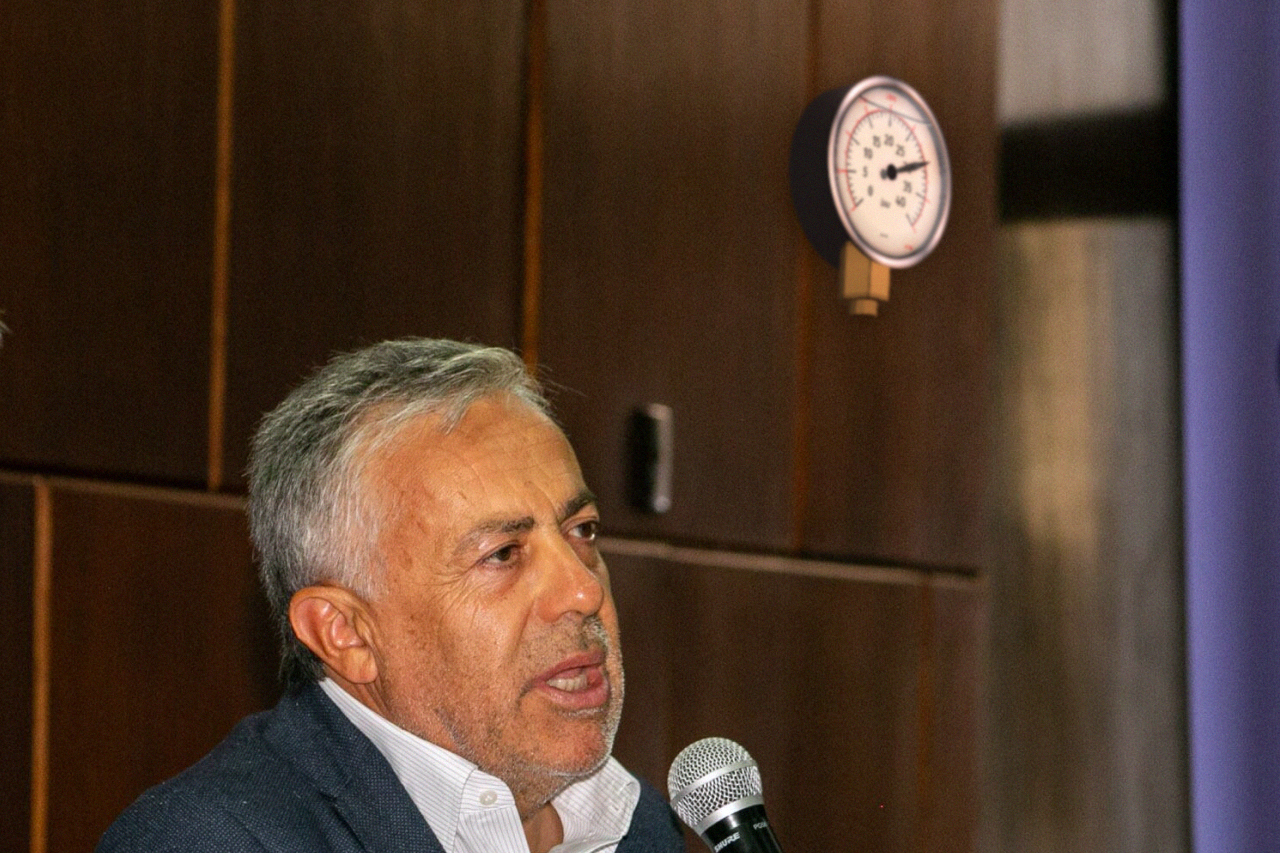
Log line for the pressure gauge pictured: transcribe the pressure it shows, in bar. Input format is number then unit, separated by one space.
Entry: 30 bar
